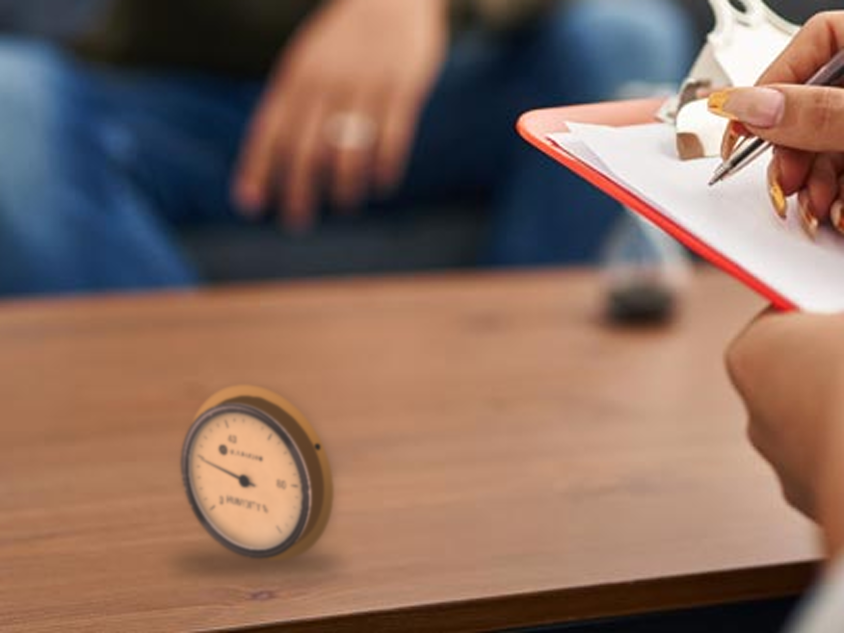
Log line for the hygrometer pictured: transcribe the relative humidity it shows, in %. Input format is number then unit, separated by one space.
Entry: 20 %
